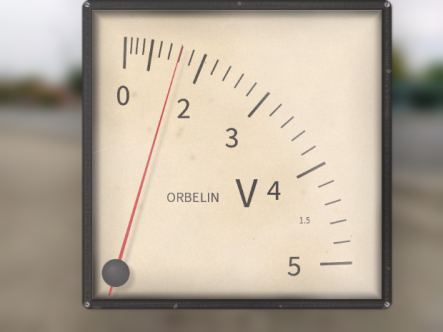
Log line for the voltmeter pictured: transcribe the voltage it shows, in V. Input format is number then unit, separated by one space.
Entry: 1.6 V
